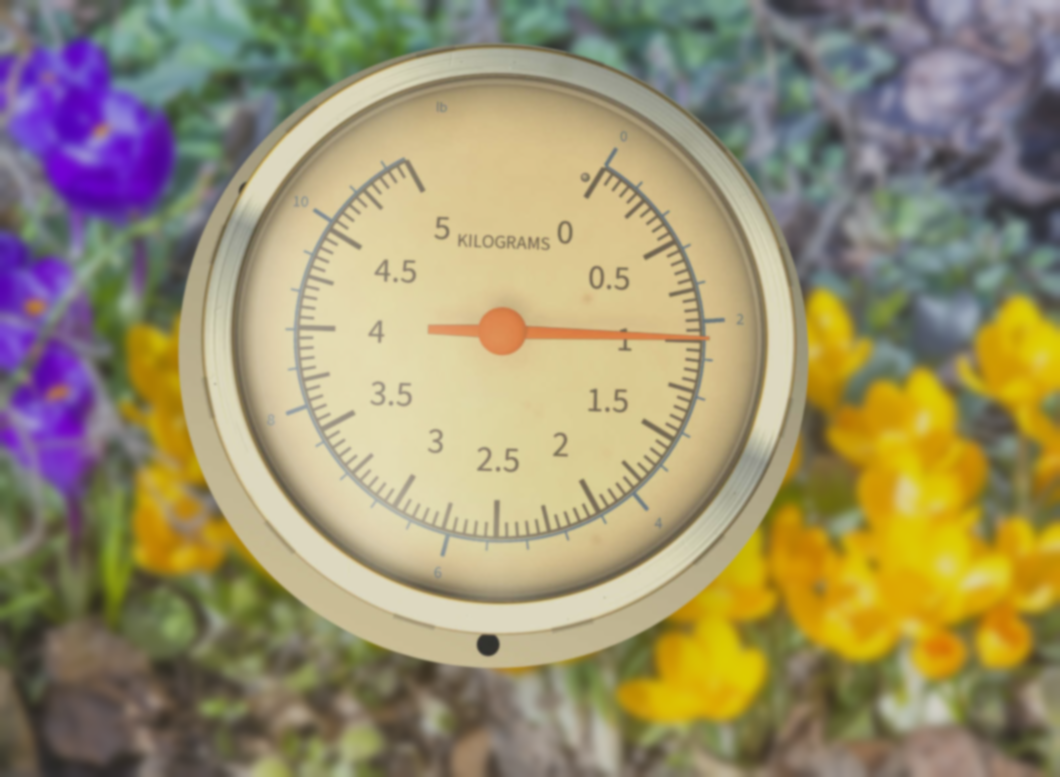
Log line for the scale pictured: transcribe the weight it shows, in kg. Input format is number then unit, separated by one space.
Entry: 1 kg
